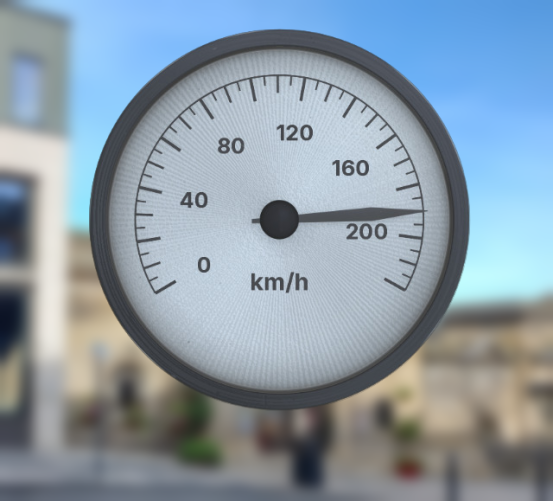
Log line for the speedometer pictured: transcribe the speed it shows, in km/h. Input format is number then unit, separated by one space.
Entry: 190 km/h
